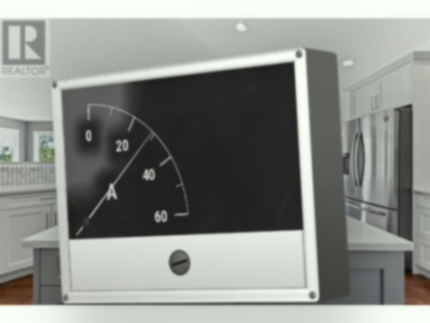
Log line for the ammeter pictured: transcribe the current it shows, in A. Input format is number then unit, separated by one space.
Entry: 30 A
